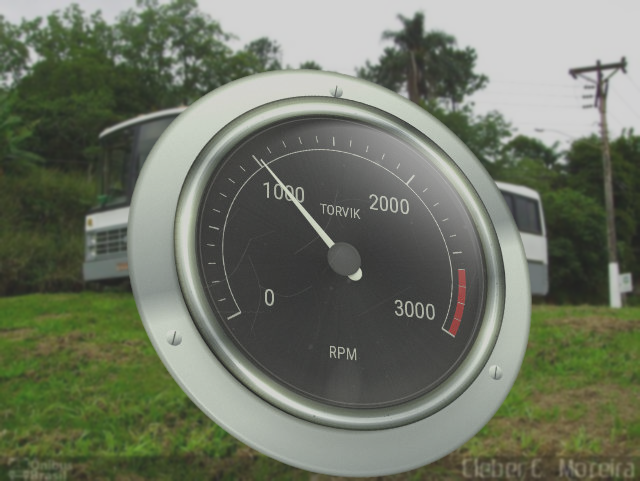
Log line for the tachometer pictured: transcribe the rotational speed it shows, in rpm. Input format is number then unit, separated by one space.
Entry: 1000 rpm
